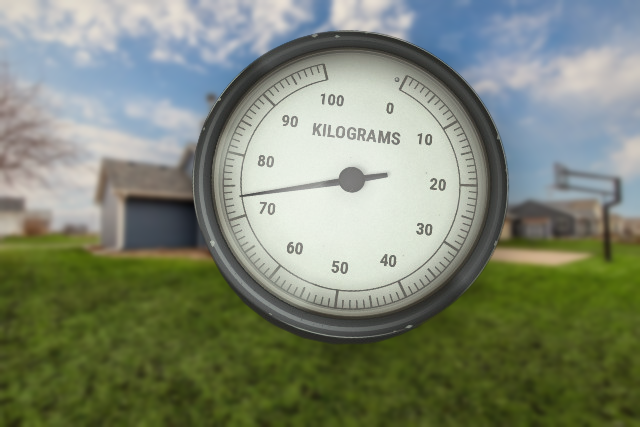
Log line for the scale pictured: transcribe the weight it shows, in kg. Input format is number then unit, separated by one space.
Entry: 73 kg
